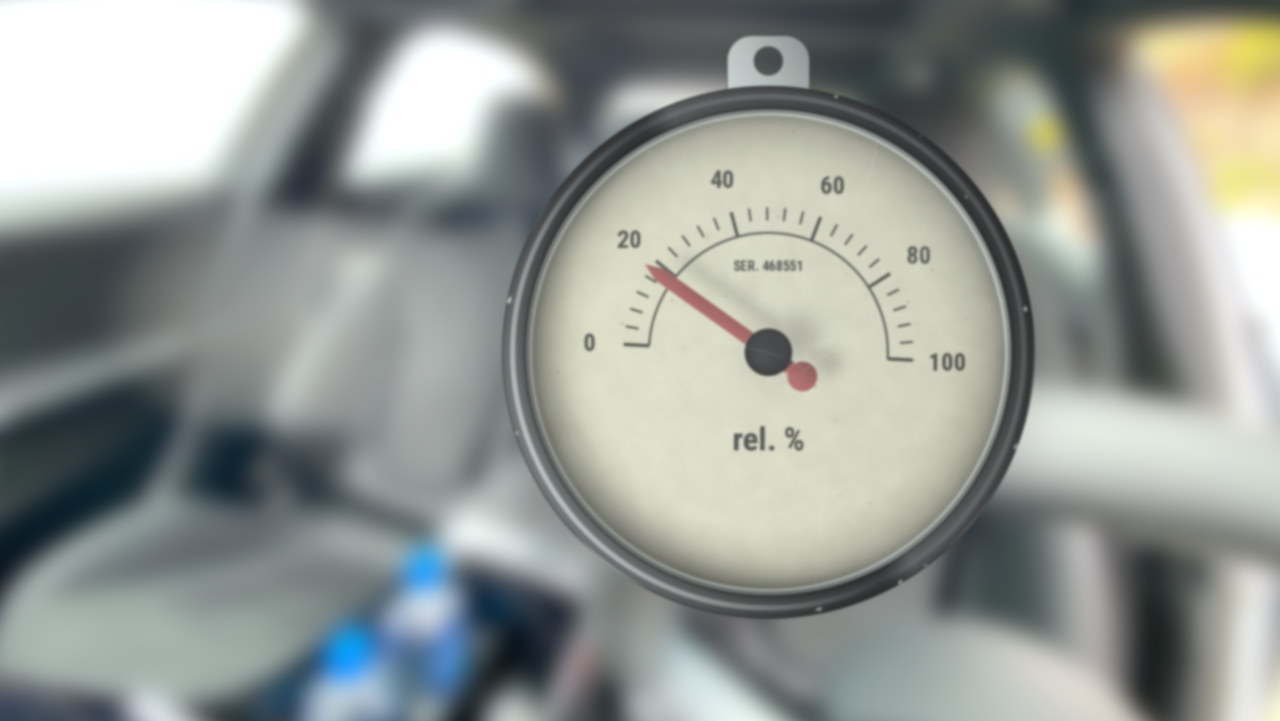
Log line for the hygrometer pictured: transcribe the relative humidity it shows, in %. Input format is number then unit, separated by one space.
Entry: 18 %
